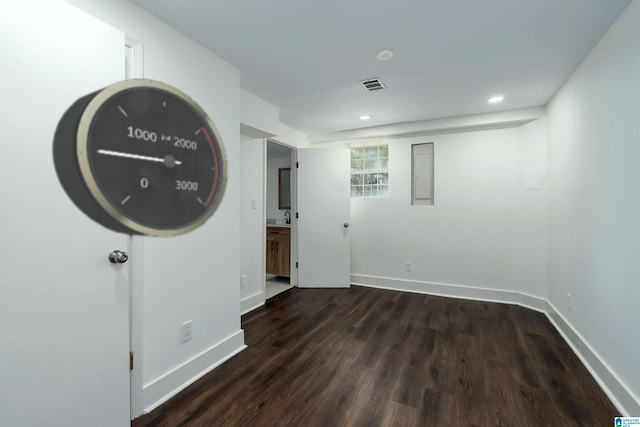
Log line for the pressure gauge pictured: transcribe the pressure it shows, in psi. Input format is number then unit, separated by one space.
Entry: 500 psi
